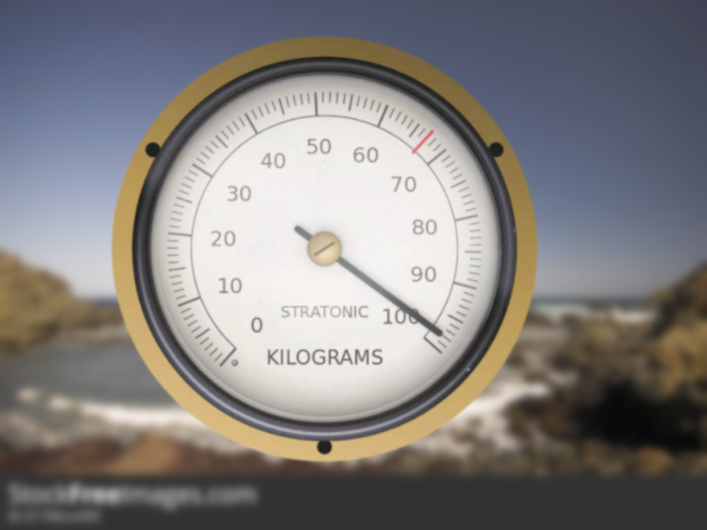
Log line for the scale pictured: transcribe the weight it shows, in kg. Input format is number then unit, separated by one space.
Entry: 98 kg
